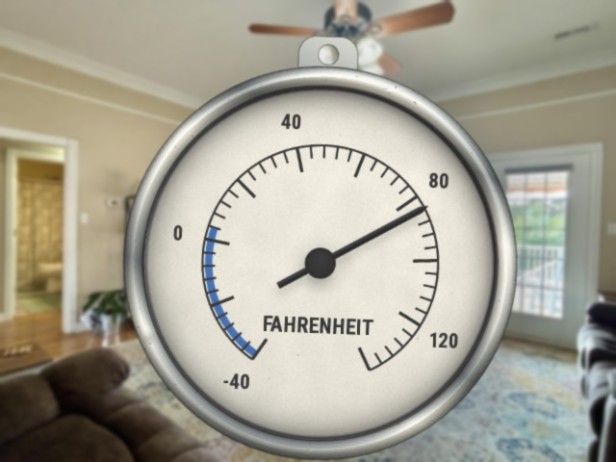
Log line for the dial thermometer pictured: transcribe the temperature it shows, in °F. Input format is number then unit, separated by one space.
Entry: 84 °F
